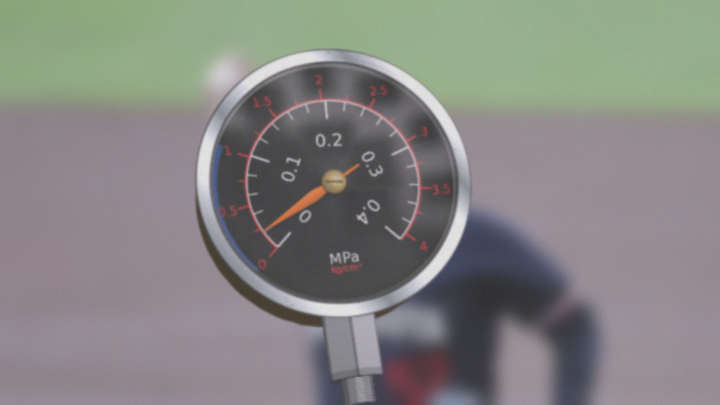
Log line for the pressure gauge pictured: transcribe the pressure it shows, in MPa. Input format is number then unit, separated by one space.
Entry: 0.02 MPa
